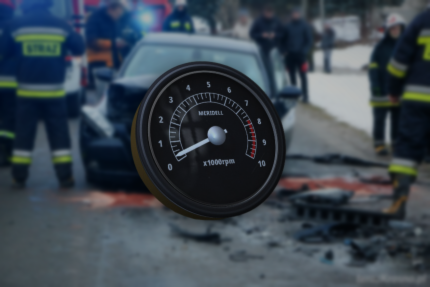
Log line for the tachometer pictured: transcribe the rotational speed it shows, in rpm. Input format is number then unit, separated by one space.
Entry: 250 rpm
